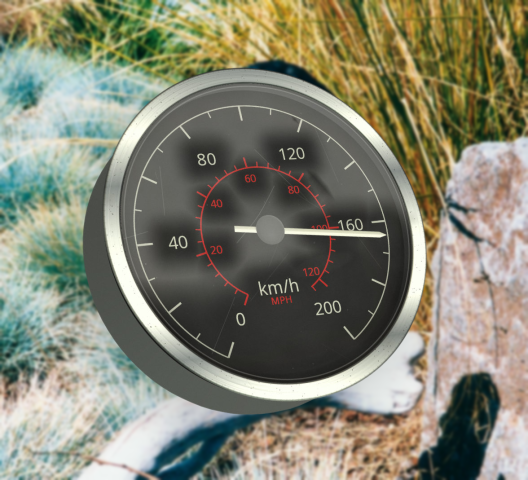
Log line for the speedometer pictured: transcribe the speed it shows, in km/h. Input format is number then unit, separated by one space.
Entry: 165 km/h
